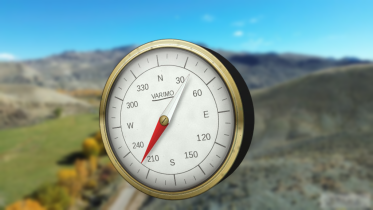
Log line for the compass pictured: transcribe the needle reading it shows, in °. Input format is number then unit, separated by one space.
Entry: 220 °
